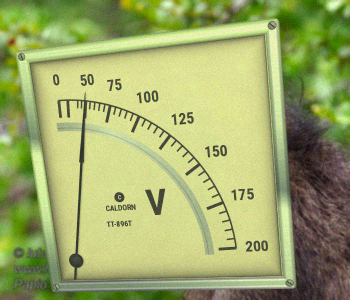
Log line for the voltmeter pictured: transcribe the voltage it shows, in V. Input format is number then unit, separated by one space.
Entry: 50 V
